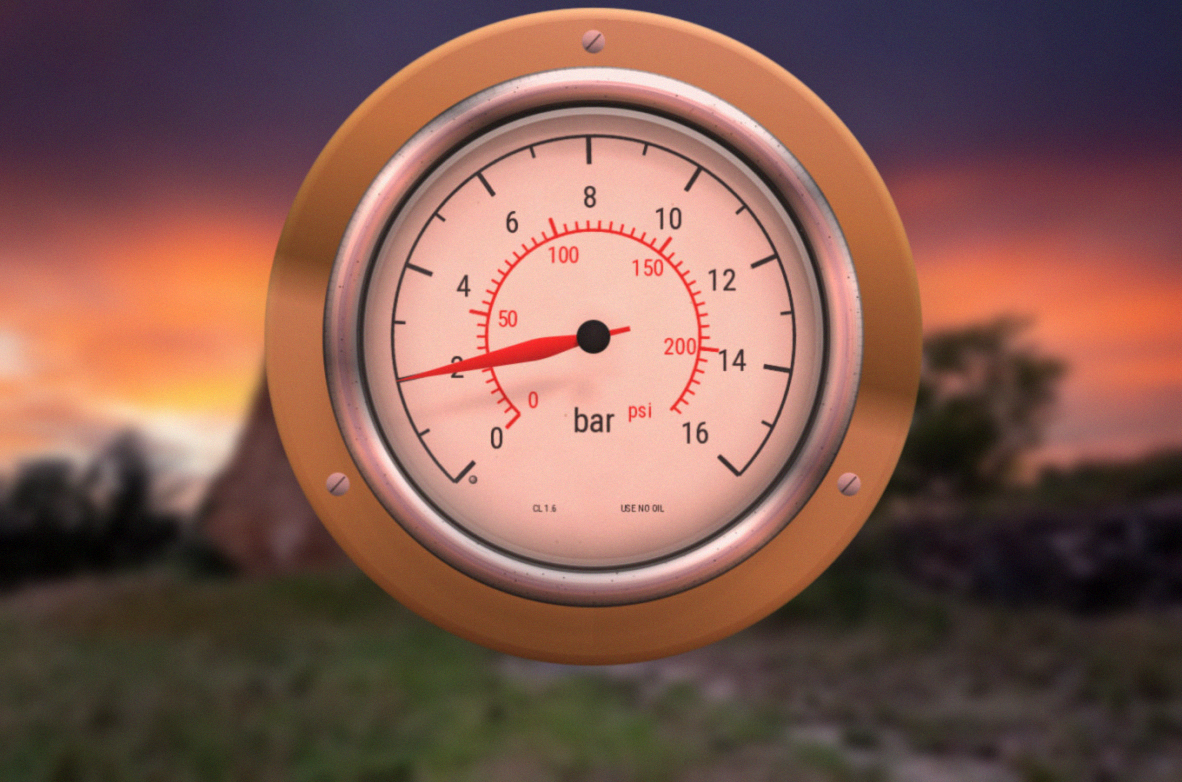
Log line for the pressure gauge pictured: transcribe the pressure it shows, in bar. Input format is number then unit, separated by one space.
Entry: 2 bar
